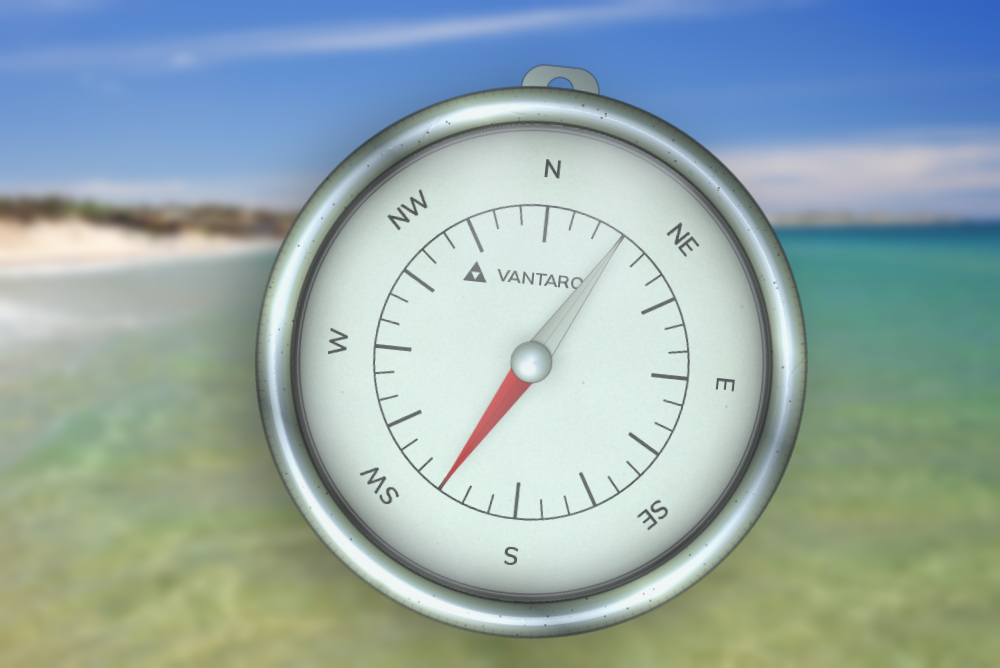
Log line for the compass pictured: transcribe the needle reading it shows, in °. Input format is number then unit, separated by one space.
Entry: 210 °
